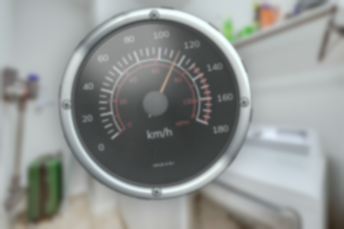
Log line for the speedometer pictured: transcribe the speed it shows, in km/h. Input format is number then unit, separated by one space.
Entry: 115 km/h
